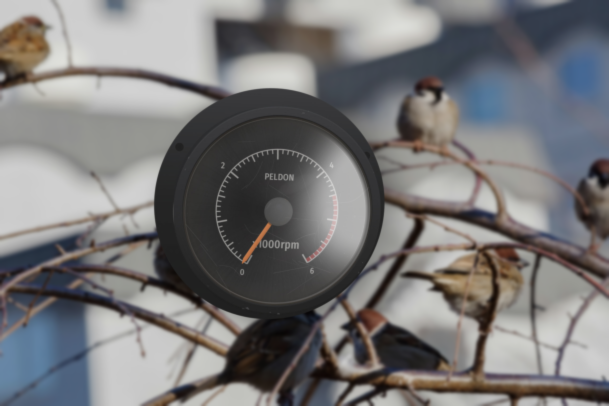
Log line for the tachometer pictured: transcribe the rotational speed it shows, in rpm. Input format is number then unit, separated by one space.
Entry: 100 rpm
